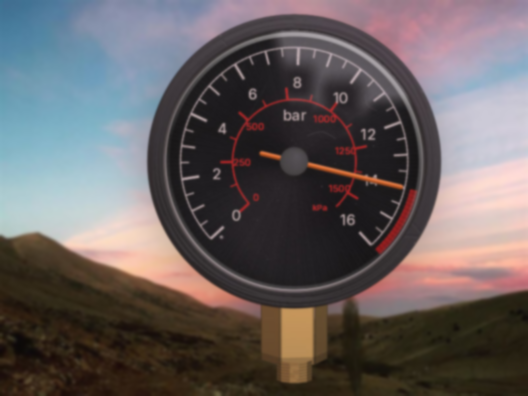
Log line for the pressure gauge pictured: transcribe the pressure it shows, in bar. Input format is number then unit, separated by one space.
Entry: 14 bar
